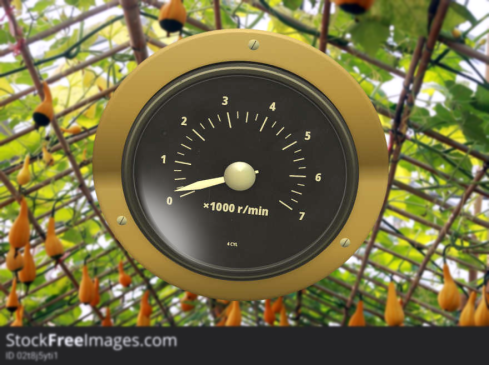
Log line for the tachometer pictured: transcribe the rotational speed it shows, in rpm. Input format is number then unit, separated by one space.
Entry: 250 rpm
